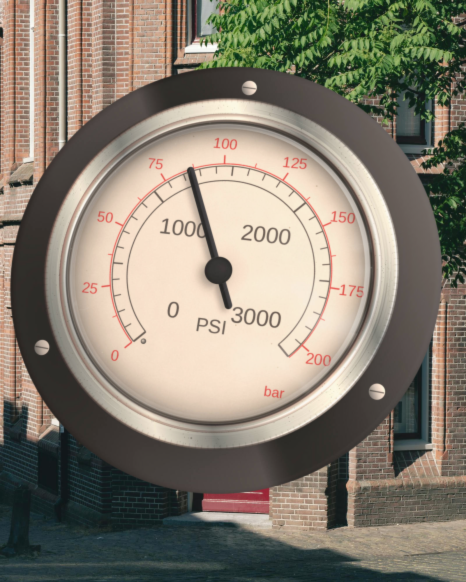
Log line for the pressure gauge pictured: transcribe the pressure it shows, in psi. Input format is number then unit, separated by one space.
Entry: 1250 psi
